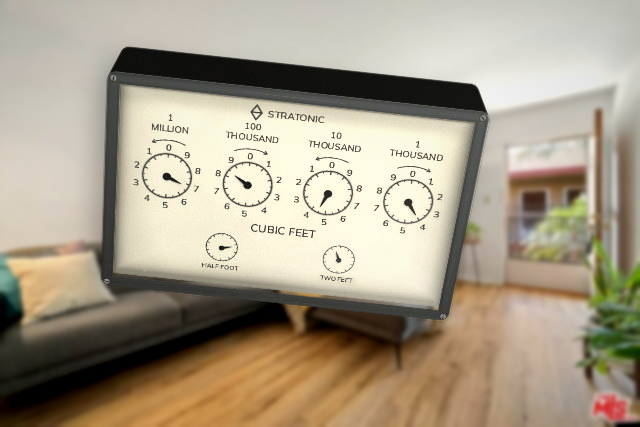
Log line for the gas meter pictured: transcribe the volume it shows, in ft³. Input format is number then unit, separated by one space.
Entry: 684400 ft³
